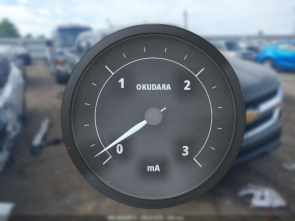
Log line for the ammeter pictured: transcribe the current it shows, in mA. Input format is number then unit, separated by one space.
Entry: 0.1 mA
